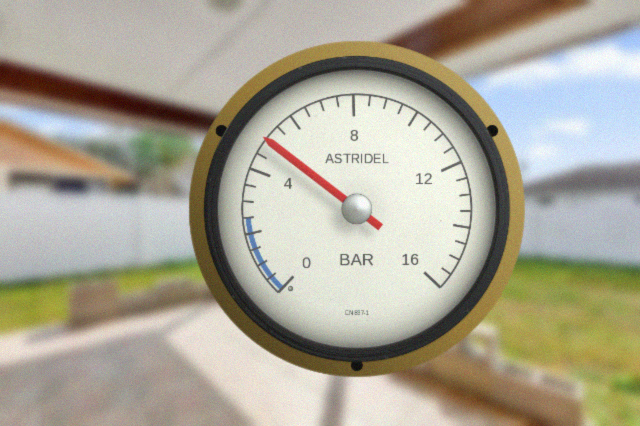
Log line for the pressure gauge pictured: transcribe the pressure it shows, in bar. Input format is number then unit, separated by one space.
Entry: 5 bar
